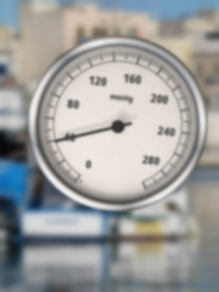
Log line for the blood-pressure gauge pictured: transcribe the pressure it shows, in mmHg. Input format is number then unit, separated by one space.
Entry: 40 mmHg
